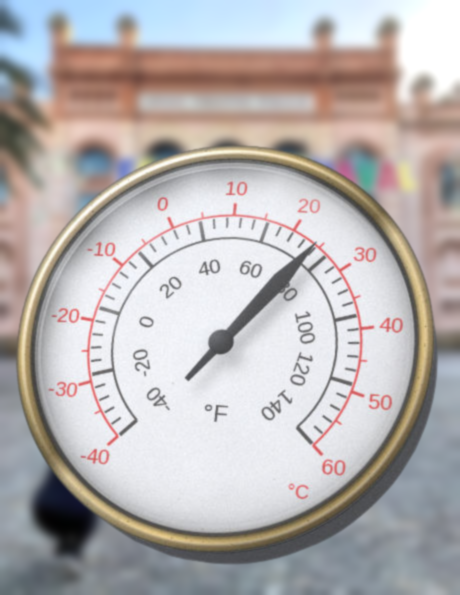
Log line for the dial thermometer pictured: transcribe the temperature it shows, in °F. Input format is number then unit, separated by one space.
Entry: 76 °F
